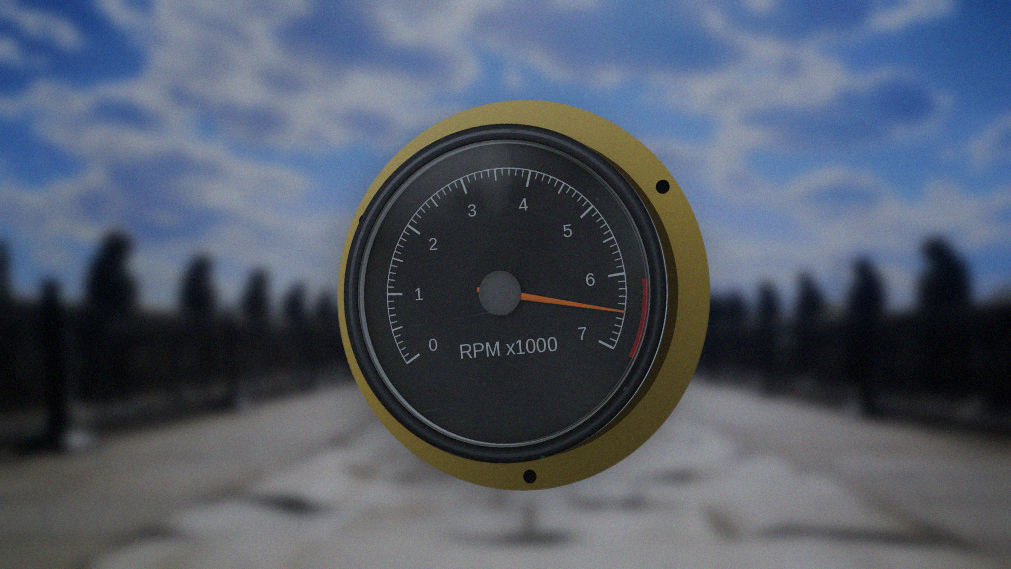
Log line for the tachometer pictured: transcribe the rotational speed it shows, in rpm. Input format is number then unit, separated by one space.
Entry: 6500 rpm
